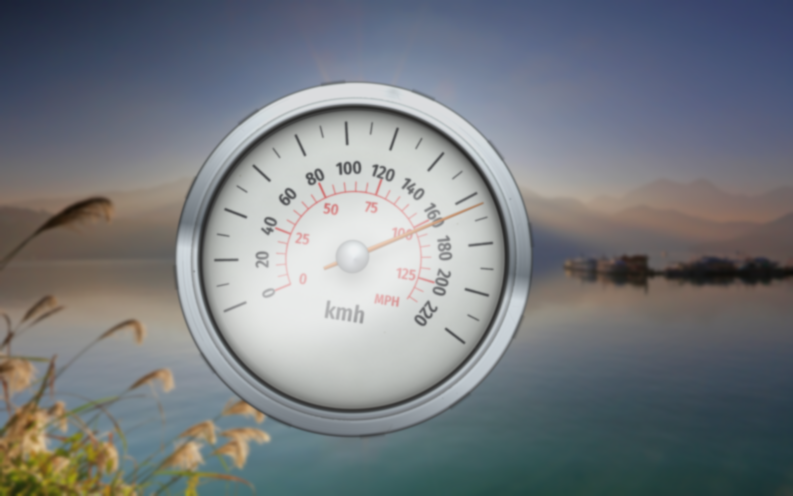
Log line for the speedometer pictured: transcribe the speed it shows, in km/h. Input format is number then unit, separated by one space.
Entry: 165 km/h
